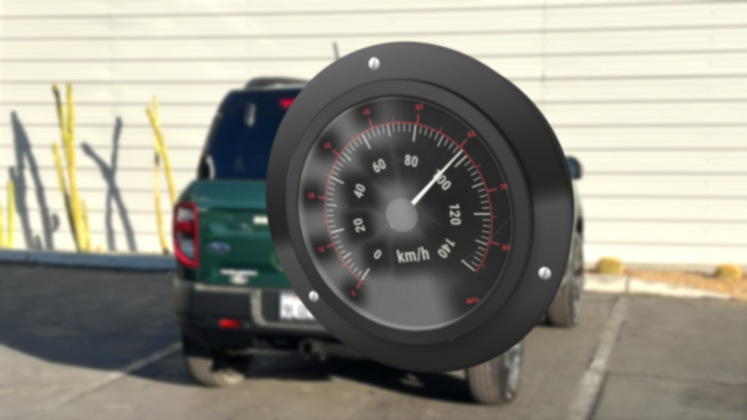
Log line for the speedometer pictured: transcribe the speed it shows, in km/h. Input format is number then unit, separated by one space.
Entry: 98 km/h
